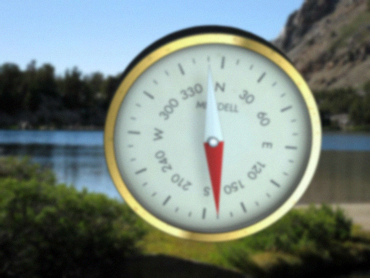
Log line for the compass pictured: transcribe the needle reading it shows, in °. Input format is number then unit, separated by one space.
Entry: 170 °
